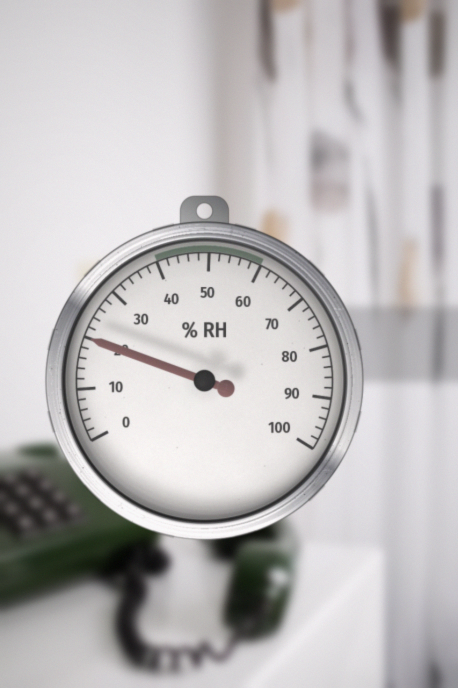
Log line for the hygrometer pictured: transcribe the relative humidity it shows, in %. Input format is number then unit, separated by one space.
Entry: 20 %
